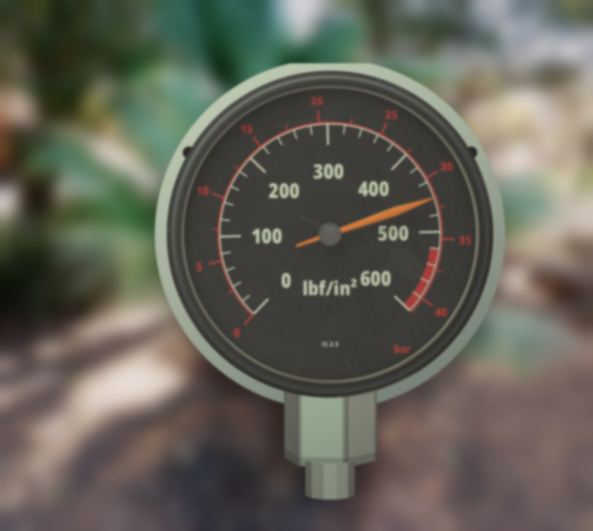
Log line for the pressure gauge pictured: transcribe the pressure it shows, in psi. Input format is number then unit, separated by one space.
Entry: 460 psi
